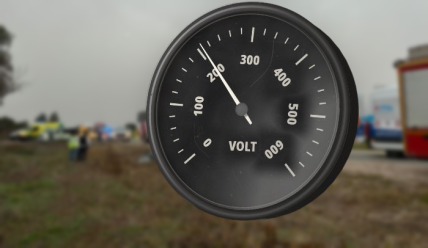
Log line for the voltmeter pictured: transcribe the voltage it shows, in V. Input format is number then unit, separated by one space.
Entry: 210 V
